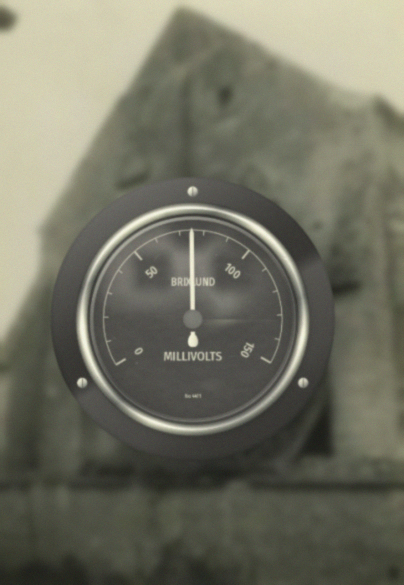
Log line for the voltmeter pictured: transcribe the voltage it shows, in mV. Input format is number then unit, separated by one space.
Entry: 75 mV
